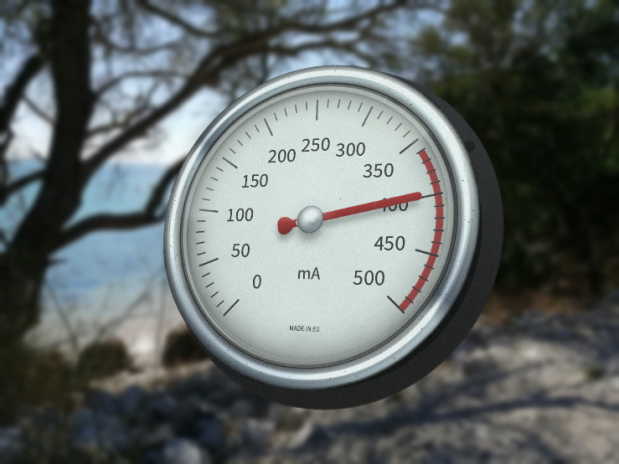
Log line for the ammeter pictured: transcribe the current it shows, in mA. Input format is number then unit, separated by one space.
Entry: 400 mA
